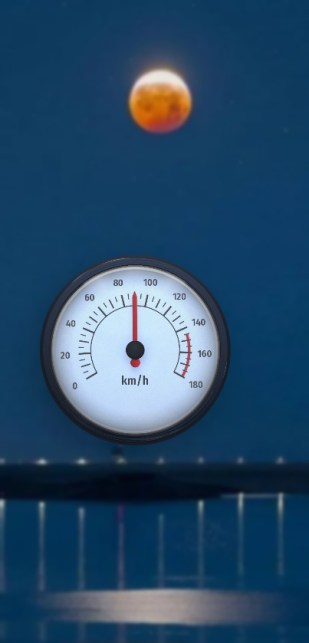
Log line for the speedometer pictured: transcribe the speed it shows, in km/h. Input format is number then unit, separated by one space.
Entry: 90 km/h
